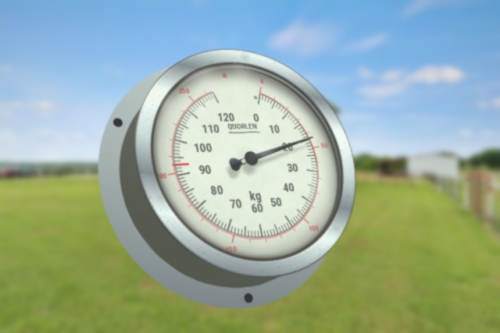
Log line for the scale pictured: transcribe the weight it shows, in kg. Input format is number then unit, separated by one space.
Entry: 20 kg
